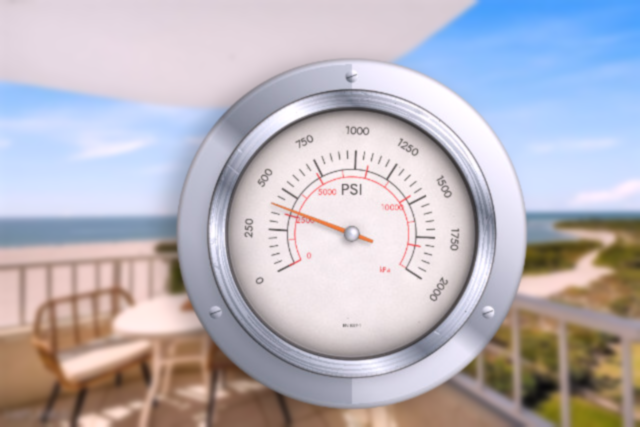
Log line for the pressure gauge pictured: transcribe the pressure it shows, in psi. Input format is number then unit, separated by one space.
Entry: 400 psi
